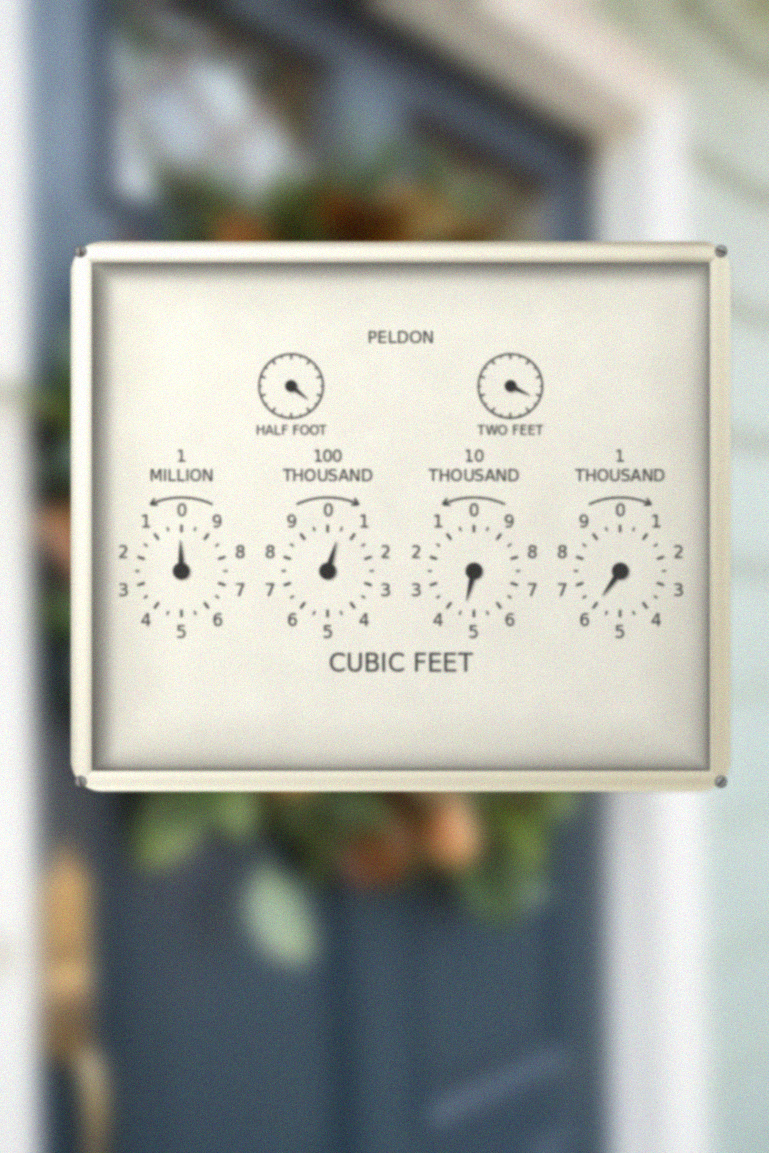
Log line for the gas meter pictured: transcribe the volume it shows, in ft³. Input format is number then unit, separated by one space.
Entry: 4600 ft³
